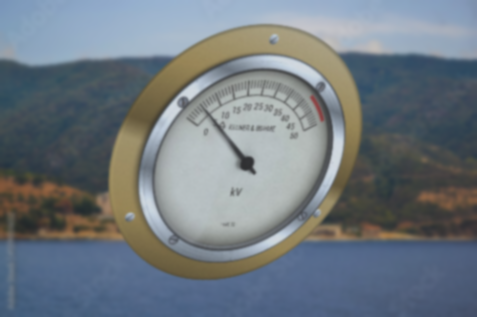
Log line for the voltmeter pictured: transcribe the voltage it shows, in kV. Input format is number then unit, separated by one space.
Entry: 5 kV
